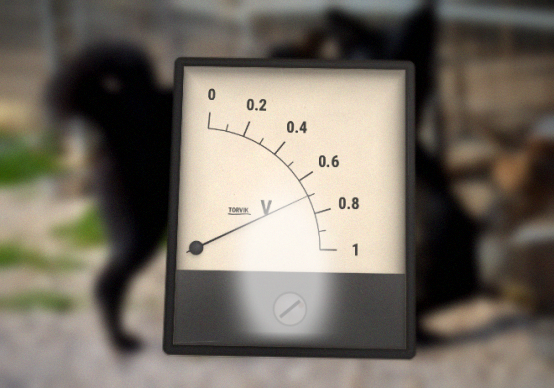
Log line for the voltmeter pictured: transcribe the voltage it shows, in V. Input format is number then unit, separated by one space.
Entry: 0.7 V
